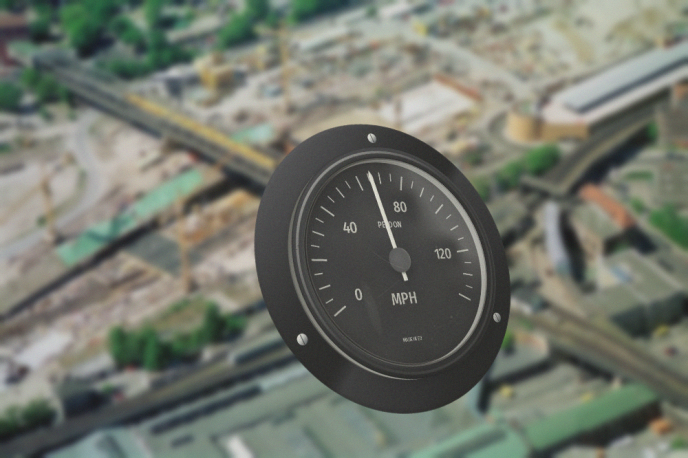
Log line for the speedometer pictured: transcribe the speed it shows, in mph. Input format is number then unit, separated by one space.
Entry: 65 mph
